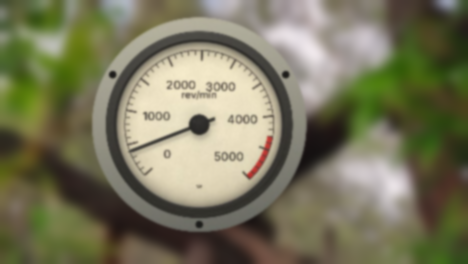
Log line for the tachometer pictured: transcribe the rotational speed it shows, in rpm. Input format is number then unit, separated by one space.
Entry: 400 rpm
